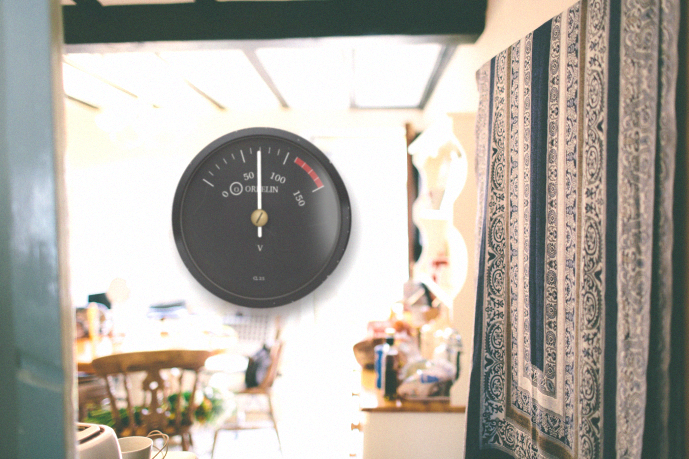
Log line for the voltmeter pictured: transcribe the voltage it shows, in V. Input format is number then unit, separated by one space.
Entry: 70 V
